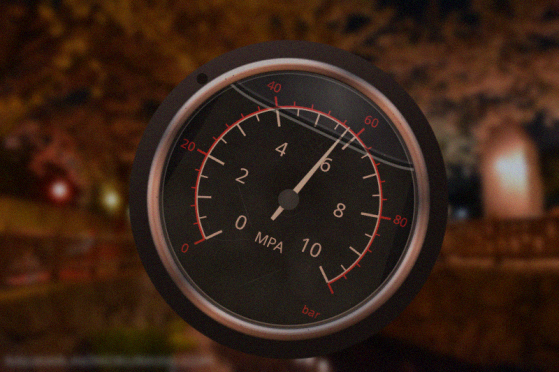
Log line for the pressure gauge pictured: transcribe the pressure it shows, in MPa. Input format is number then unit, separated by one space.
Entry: 5.75 MPa
